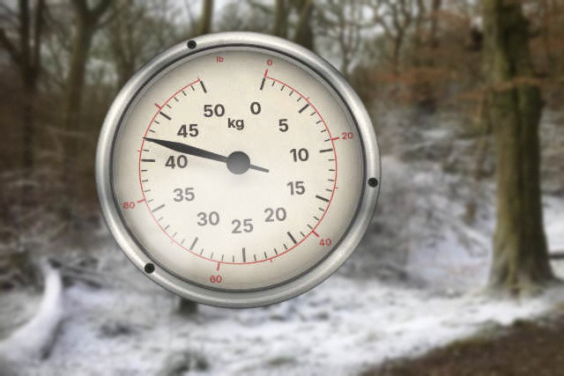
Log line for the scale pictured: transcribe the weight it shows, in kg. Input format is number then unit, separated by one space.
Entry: 42 kg
